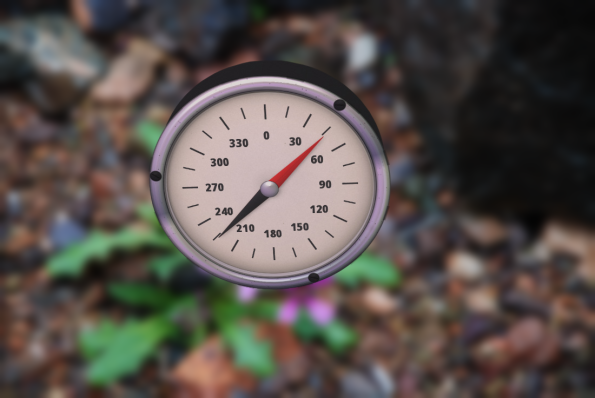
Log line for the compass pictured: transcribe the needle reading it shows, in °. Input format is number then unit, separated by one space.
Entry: 45 °
